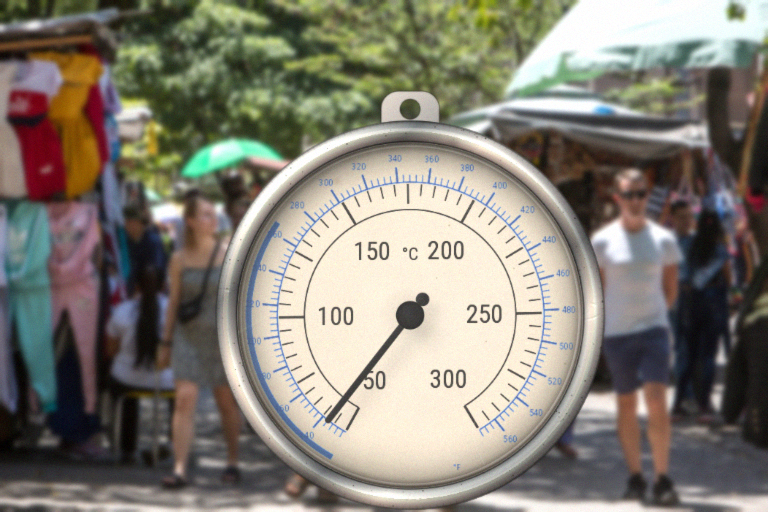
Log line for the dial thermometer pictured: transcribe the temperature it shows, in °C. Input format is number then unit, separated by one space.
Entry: 57.5 °C
